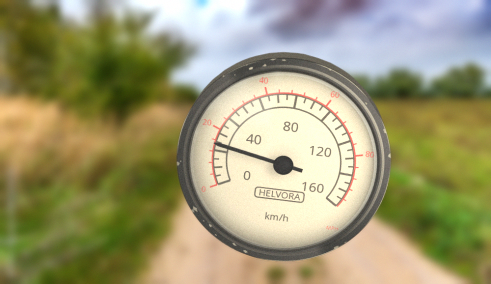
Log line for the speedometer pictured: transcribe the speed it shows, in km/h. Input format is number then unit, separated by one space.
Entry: 25 km/h
